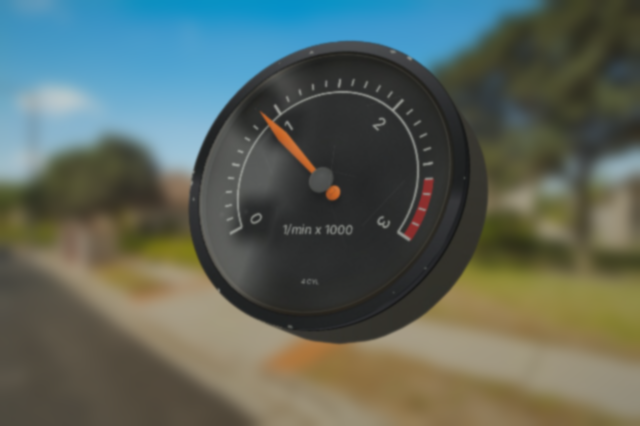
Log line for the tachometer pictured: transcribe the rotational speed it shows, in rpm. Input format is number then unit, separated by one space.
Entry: 900 rpm
